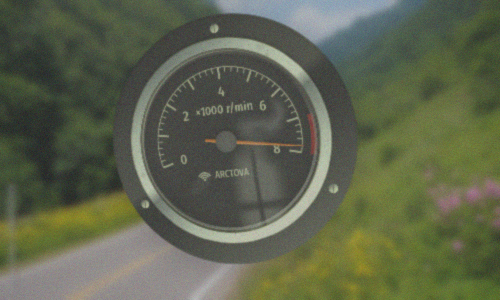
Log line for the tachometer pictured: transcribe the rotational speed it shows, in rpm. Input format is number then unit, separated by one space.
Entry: 7800 rpm
